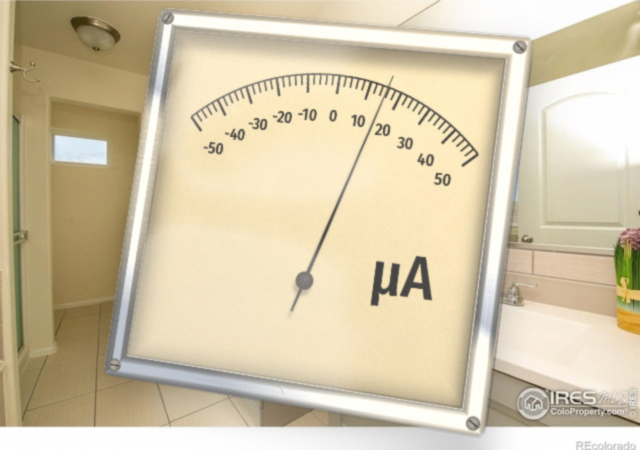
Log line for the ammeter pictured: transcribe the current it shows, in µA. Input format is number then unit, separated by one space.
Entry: 16 µA
